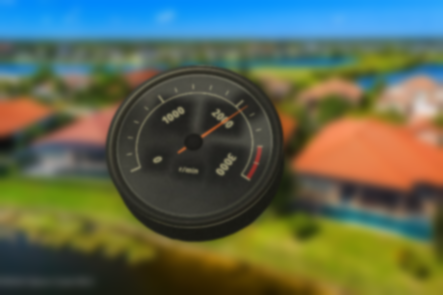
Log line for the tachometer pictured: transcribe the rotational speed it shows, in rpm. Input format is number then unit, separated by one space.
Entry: 2100 rpm
